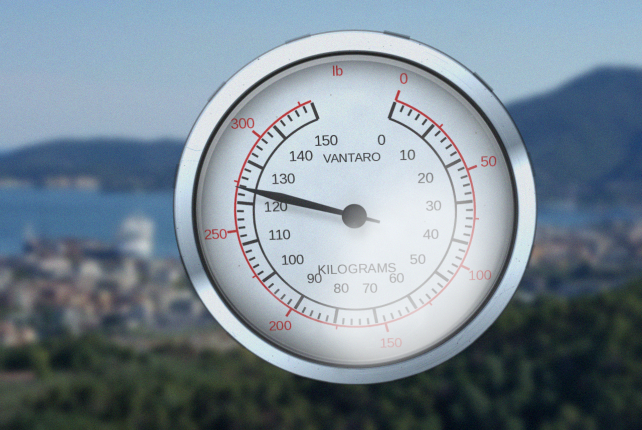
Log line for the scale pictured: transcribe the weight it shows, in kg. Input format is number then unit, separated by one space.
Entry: 124 kg
